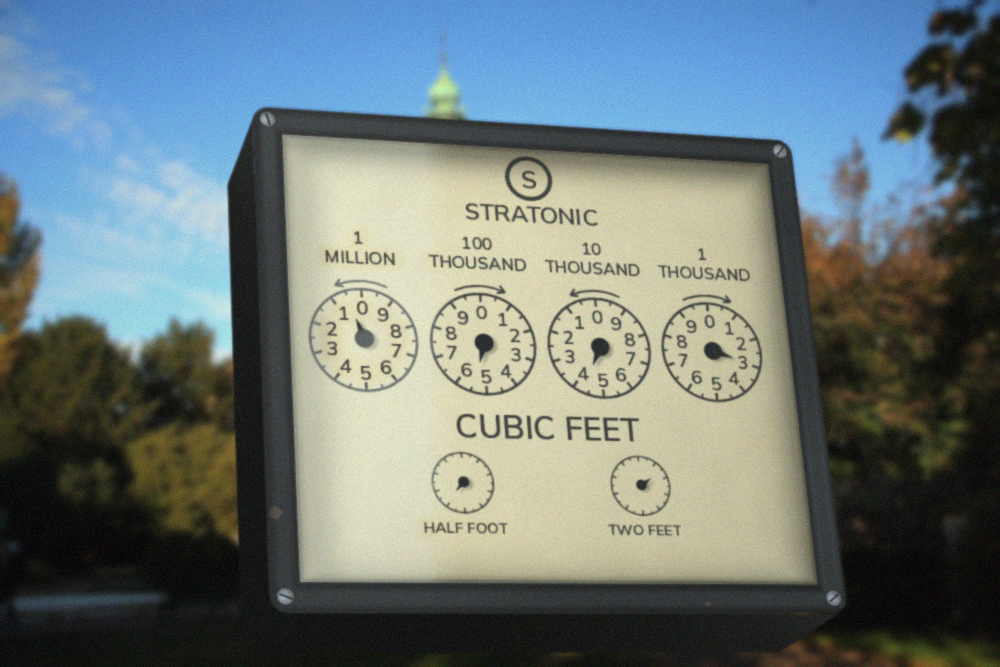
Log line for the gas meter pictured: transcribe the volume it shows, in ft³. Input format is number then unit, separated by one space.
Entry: 54300 ft³
